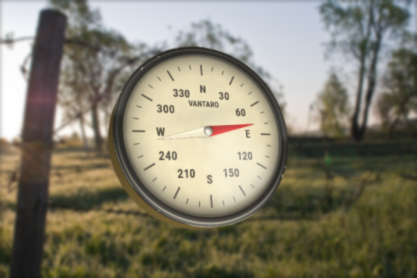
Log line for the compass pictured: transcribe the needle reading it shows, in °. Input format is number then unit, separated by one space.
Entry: 80 °
